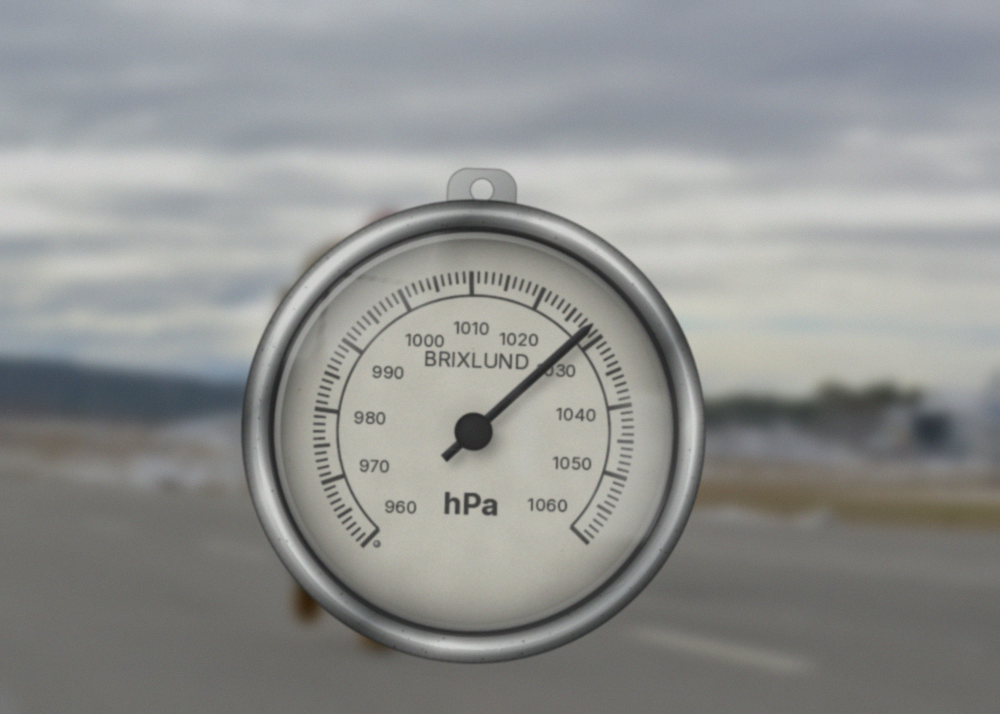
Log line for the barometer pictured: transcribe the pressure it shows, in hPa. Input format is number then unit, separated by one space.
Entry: 1028 hPa
